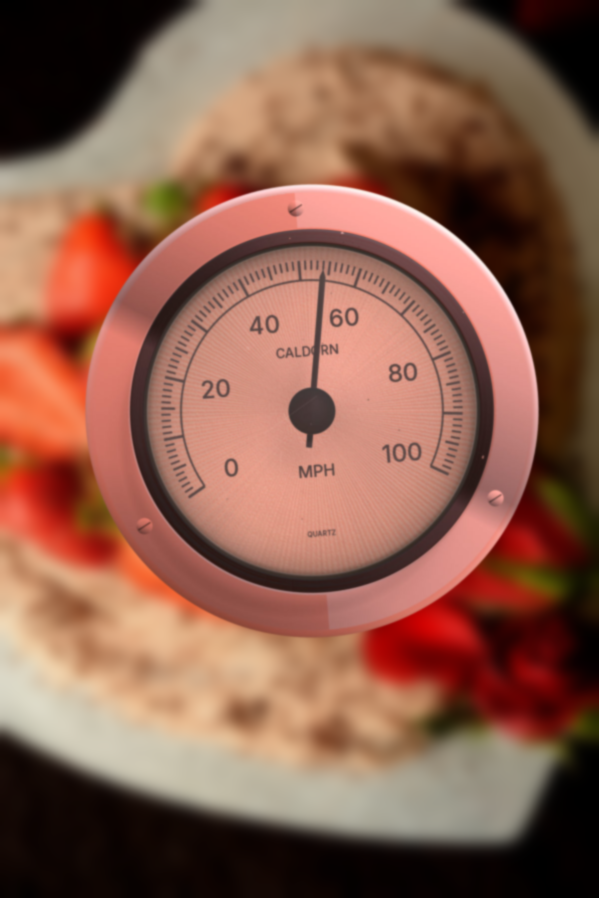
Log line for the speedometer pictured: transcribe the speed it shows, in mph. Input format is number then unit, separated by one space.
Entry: 54 mph
